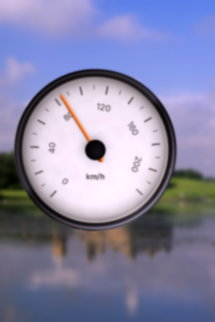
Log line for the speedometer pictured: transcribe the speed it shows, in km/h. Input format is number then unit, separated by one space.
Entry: 85 km/h
